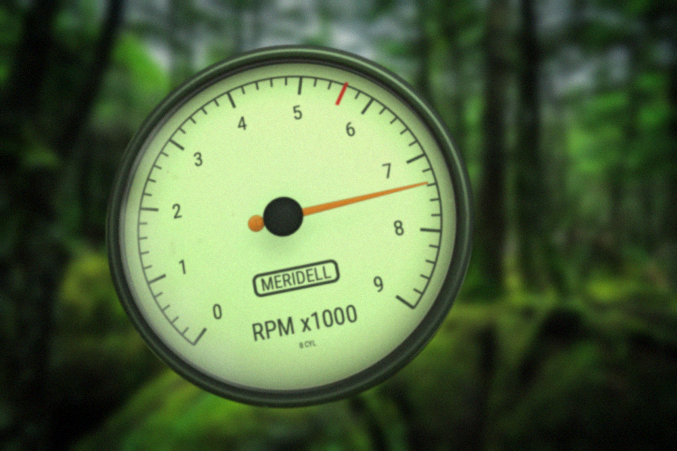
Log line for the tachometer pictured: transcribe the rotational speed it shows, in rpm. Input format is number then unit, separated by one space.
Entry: 7400 rpm
